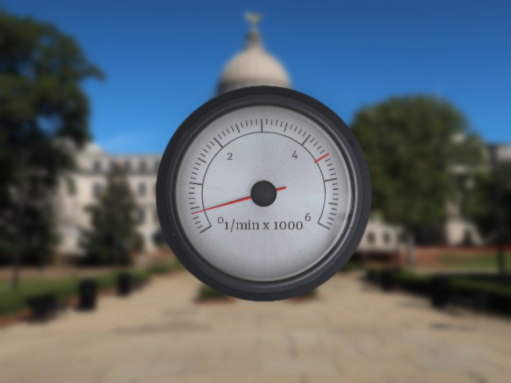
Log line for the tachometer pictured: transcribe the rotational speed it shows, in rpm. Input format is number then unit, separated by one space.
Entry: 400 rpm
